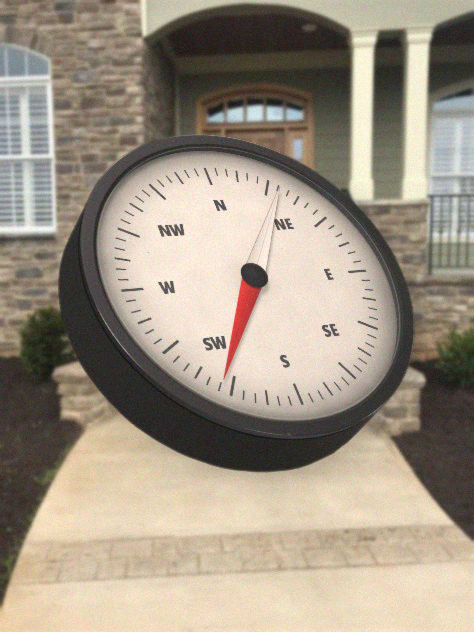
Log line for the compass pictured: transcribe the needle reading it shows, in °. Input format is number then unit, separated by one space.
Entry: 215 °
